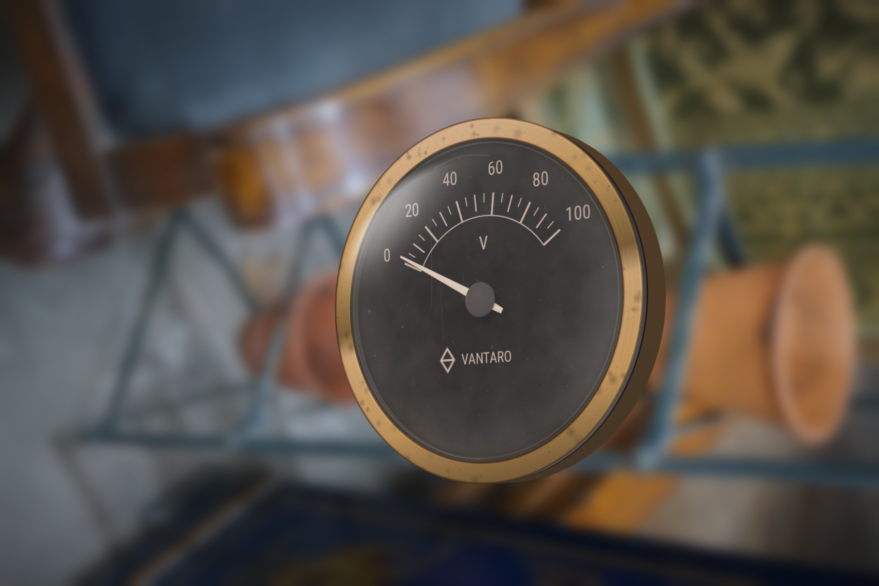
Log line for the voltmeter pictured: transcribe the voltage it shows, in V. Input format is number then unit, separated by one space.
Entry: 2.5 V
